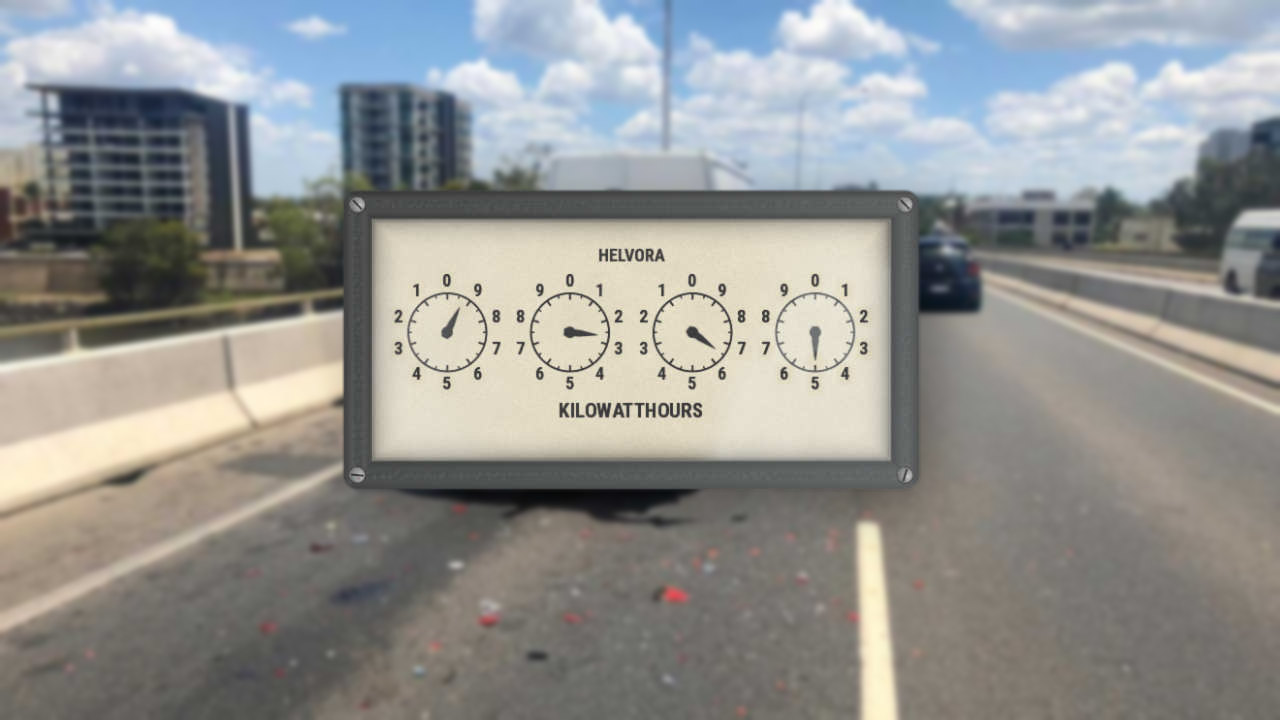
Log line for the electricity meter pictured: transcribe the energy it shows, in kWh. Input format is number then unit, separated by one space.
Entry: 9265 kWh
